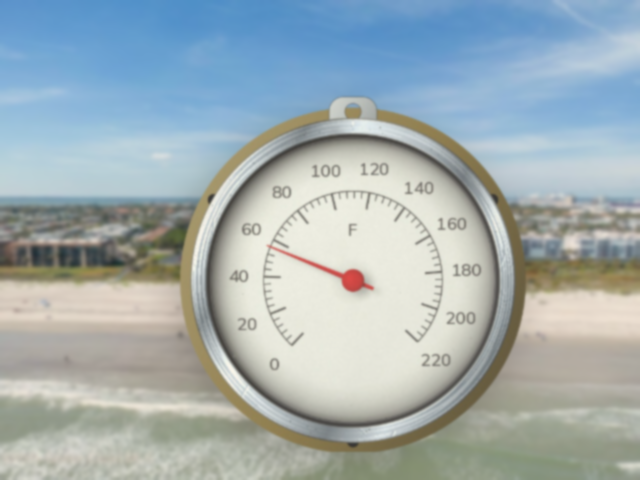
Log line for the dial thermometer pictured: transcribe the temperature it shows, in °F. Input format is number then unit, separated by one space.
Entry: 56 °F
